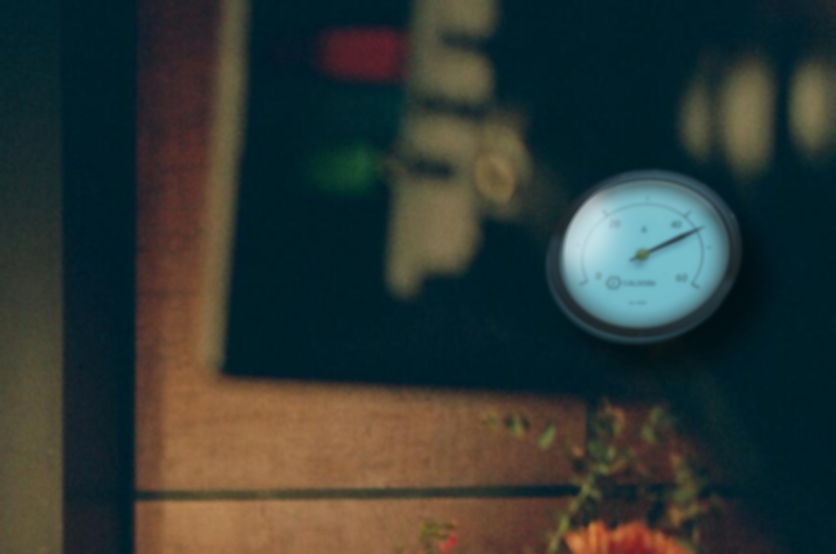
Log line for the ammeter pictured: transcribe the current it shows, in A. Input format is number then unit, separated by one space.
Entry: 45 A
